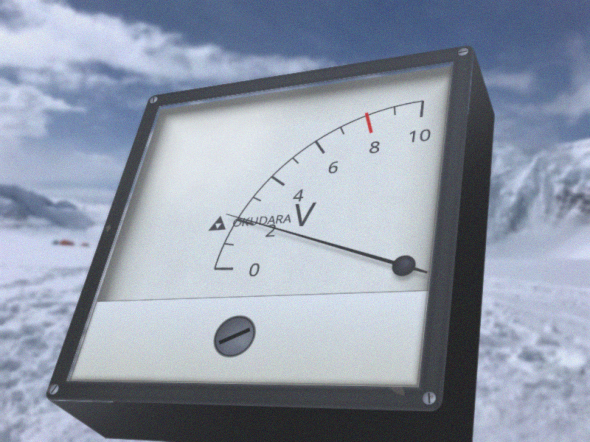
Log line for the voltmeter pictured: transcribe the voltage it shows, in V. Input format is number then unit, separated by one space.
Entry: 2 V
